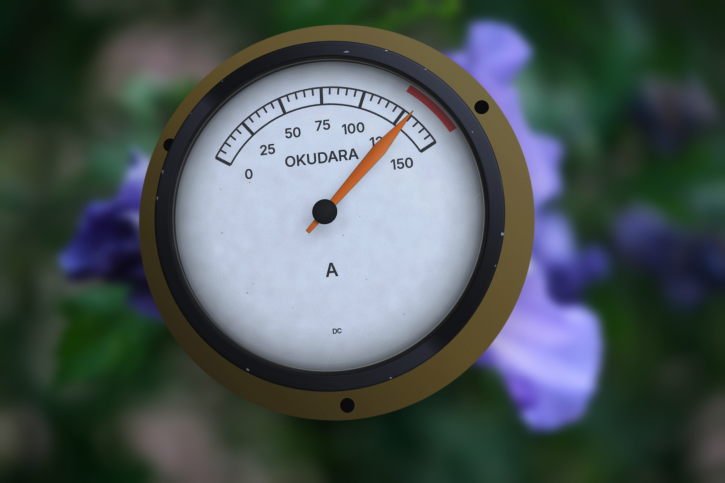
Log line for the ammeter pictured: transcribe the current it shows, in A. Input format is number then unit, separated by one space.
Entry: 130 A
